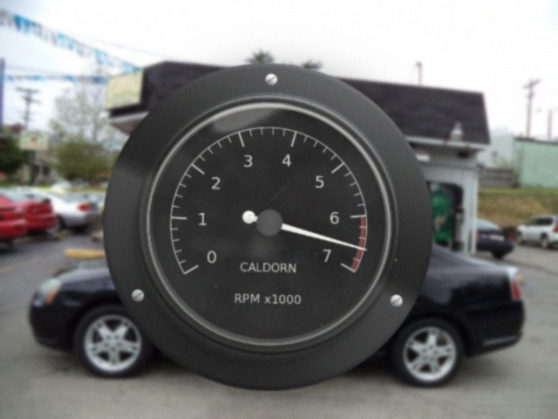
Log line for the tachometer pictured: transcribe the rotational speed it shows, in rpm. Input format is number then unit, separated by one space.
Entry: 6600 rpm
